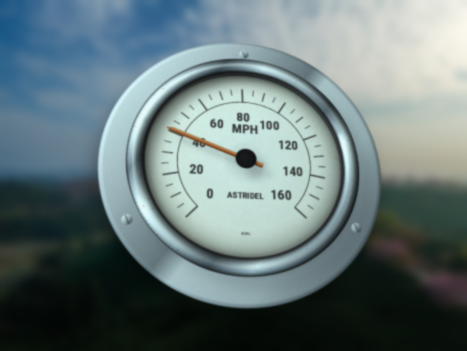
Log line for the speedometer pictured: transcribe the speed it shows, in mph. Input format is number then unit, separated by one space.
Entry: 40 mph
